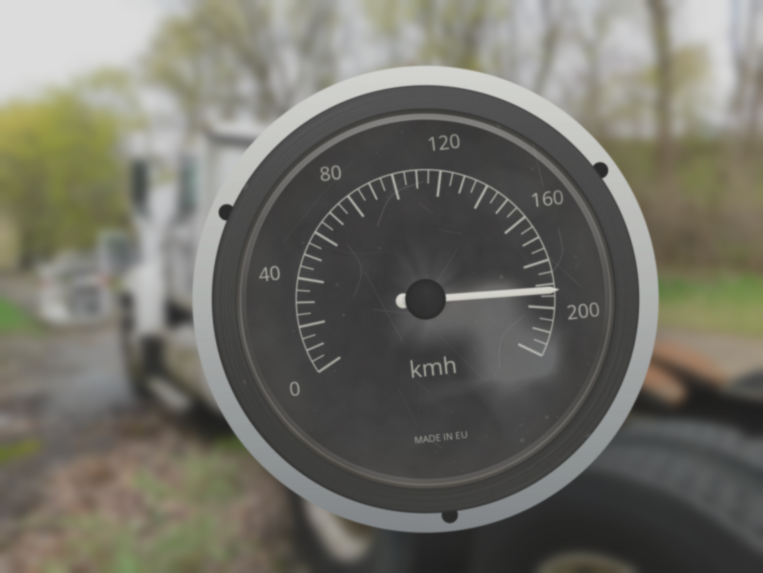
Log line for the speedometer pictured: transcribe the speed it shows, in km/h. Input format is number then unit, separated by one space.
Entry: 192.5 km/h
